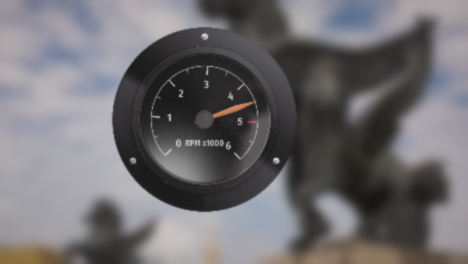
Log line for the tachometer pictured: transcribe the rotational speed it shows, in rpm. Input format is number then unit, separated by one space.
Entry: 4500 rpm
